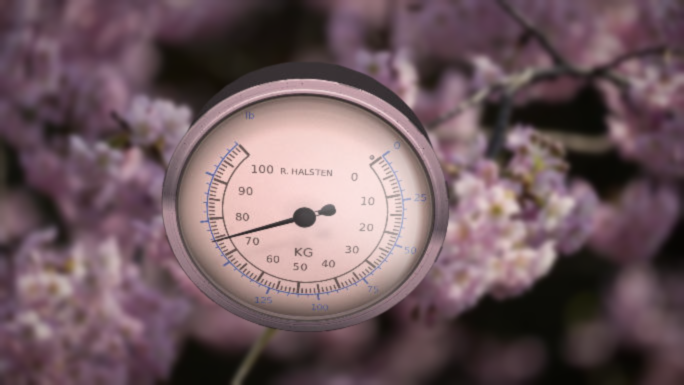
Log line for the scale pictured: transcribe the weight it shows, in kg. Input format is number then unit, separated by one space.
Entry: 75 kg
